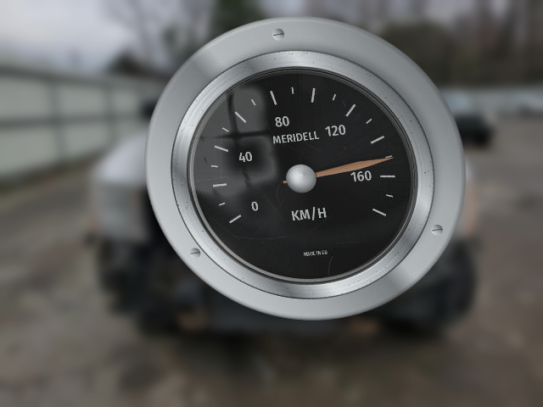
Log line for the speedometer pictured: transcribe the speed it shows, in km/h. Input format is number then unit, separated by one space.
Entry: 150 km/h
